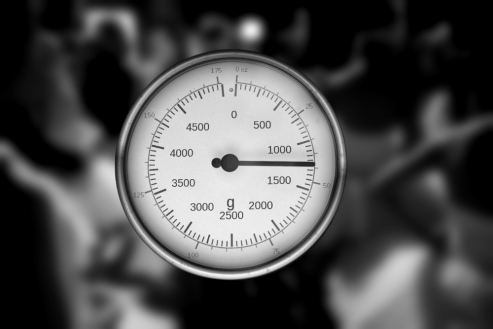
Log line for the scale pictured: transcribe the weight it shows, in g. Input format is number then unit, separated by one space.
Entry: 1250 g
